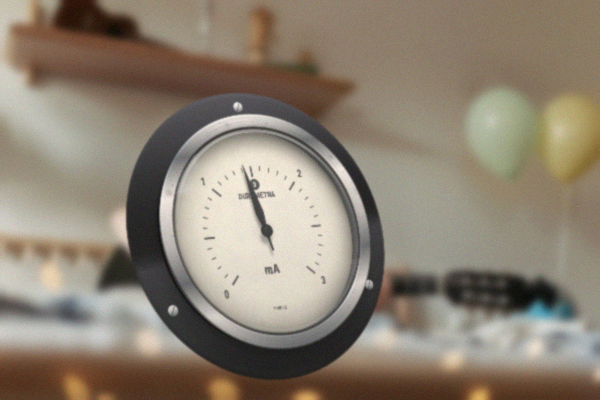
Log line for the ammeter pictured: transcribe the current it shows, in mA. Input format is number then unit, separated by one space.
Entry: 1.4 mA
